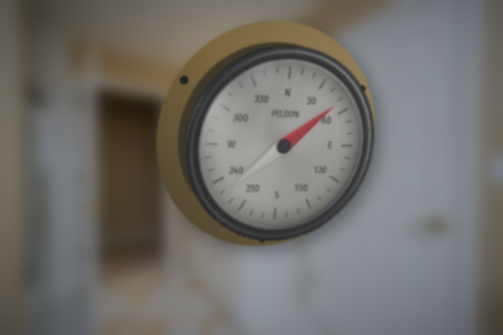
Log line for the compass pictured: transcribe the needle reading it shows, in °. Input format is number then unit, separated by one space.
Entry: 50 °
